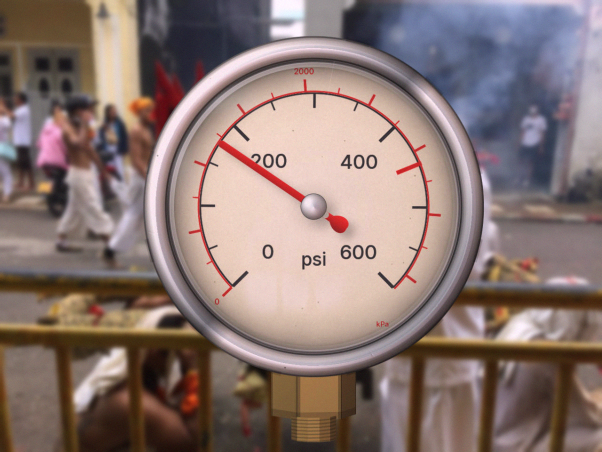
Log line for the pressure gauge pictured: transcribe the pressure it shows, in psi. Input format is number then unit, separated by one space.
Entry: 175 psi
